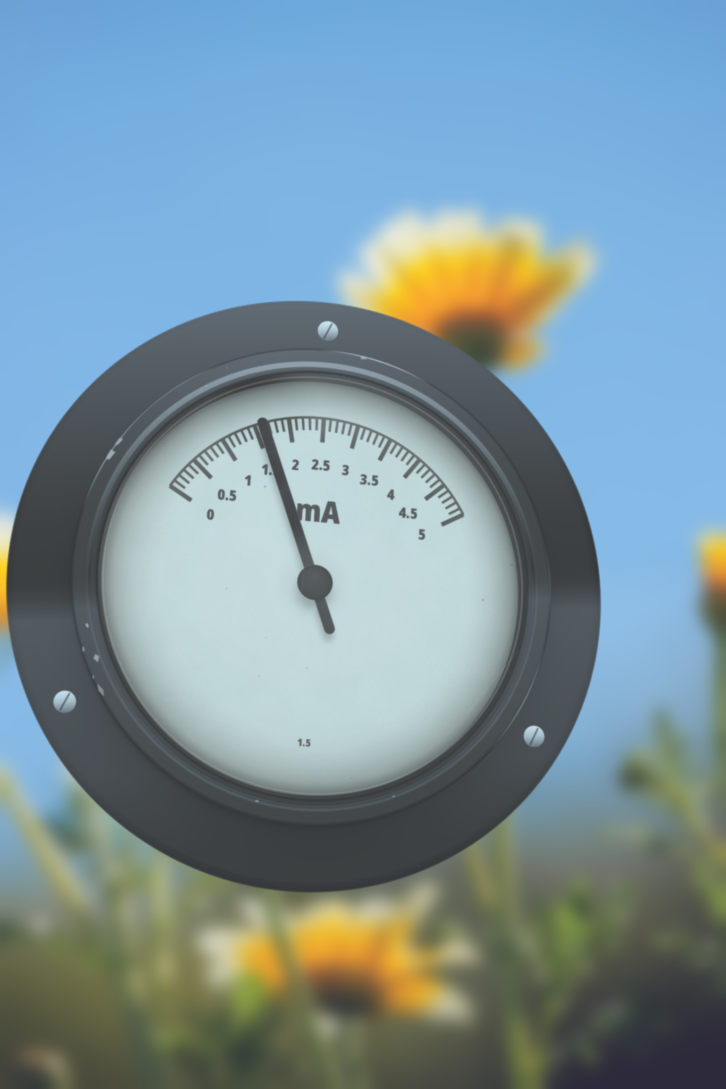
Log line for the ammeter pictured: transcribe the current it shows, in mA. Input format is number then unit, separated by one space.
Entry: 1.6 mA
